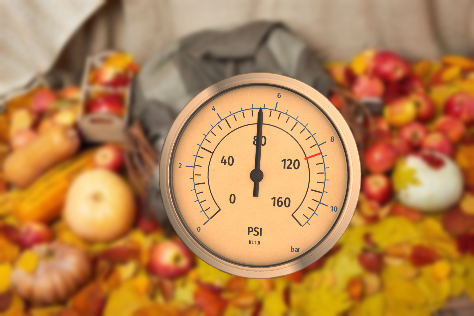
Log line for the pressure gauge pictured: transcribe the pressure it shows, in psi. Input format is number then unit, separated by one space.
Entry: 80 psi
